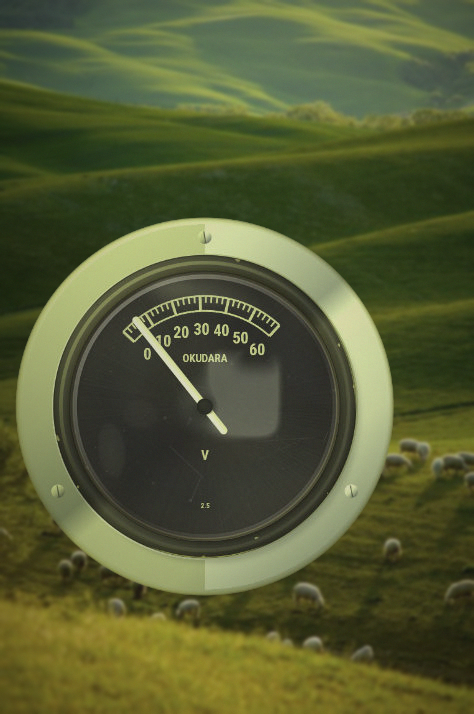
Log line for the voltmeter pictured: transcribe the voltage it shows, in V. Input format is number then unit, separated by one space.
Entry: 6 V
